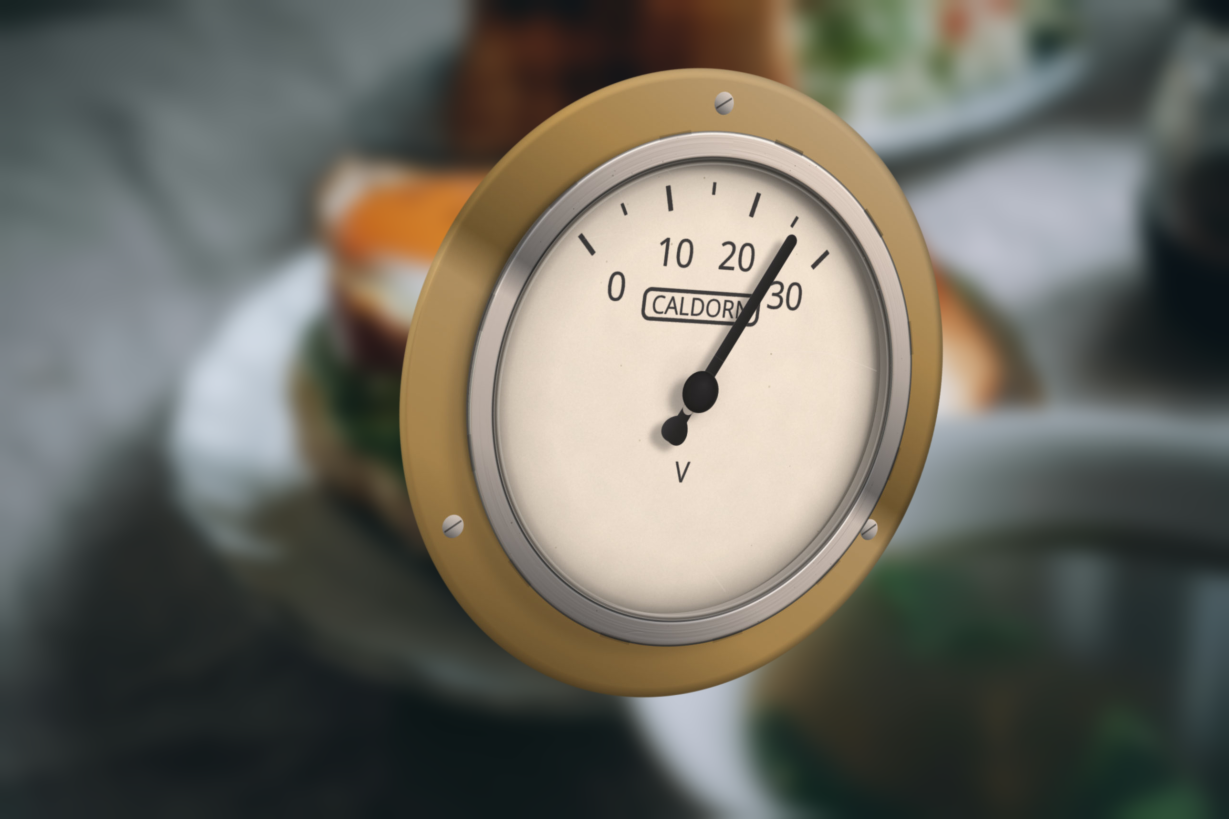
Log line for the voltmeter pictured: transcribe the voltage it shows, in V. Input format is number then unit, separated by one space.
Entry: 25 V
